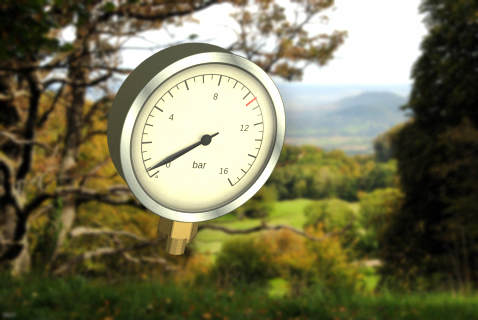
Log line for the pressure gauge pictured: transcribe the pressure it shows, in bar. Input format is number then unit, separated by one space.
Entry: 0.5 bar
